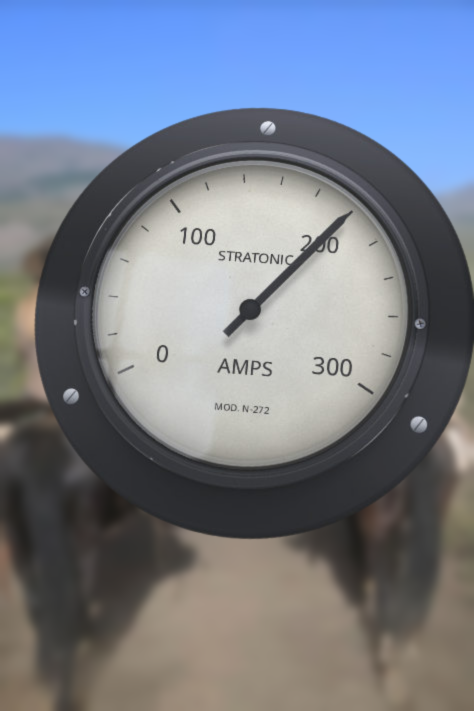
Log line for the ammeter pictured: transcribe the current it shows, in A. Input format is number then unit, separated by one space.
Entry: 200 A
